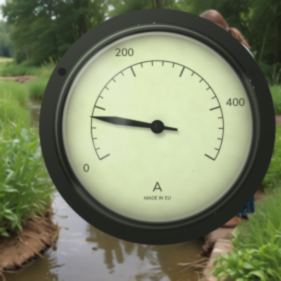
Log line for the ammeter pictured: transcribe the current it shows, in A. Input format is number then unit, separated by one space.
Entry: 80 A
